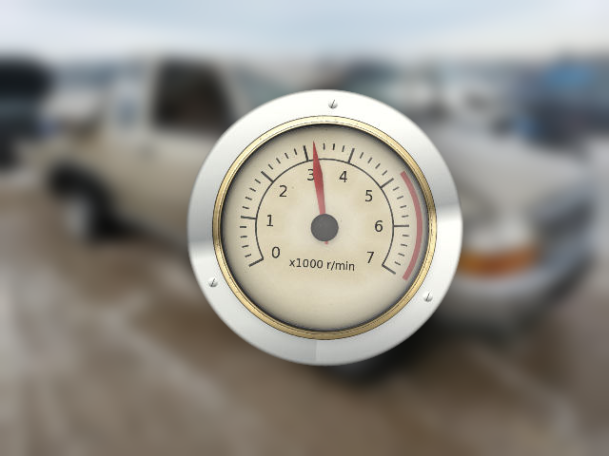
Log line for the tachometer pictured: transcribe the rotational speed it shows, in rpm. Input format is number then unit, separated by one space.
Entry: 3200 rpm
